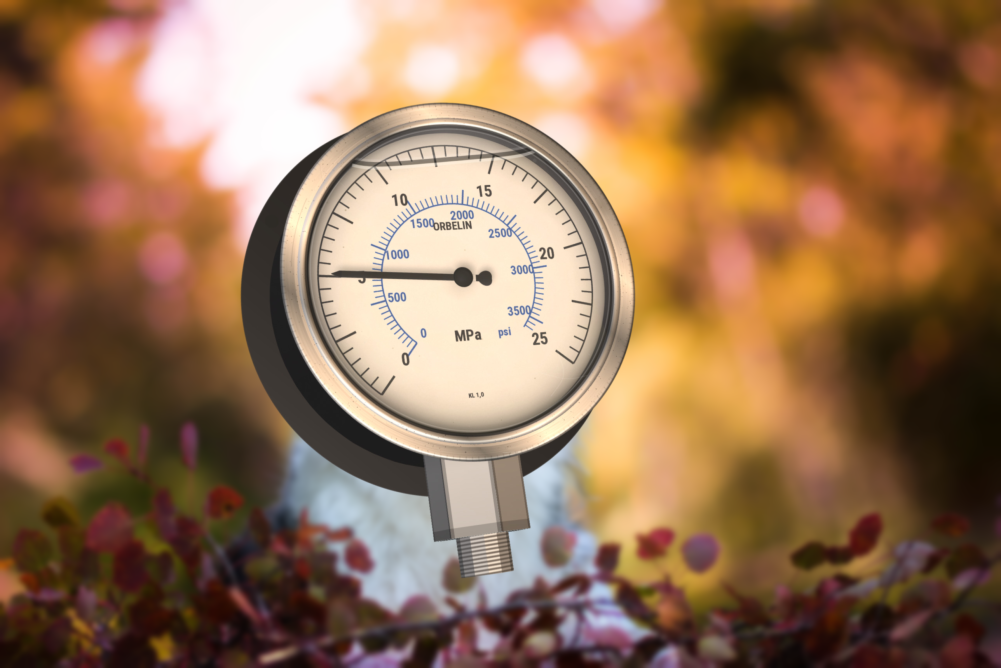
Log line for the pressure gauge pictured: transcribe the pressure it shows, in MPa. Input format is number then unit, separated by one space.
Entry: 5 MPa
